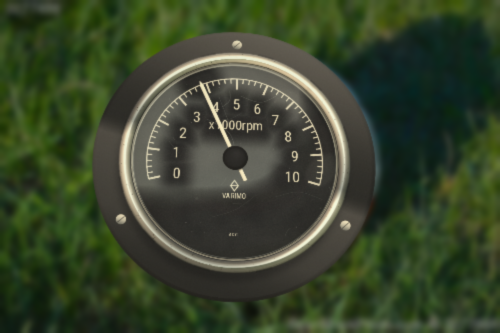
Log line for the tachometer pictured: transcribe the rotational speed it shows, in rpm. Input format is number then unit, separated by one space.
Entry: 3800 rpm
